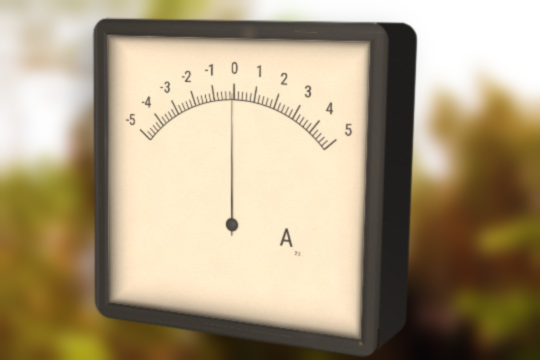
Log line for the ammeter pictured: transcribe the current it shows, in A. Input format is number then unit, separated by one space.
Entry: 0 A
